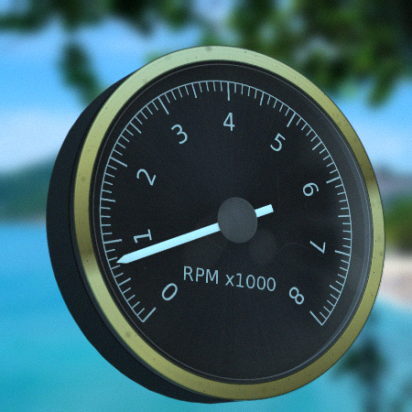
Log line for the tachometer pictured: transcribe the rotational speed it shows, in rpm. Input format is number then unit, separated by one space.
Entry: 750 rpm
